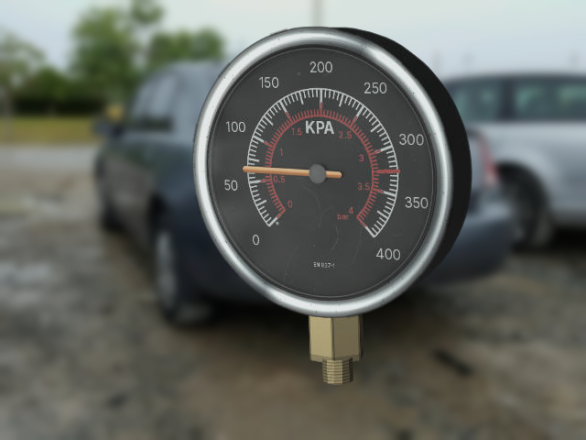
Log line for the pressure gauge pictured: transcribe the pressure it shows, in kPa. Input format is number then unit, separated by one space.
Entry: 65 kPa
